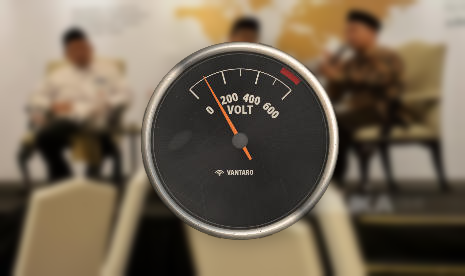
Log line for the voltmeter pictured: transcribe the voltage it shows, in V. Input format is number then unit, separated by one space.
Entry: 100 V
